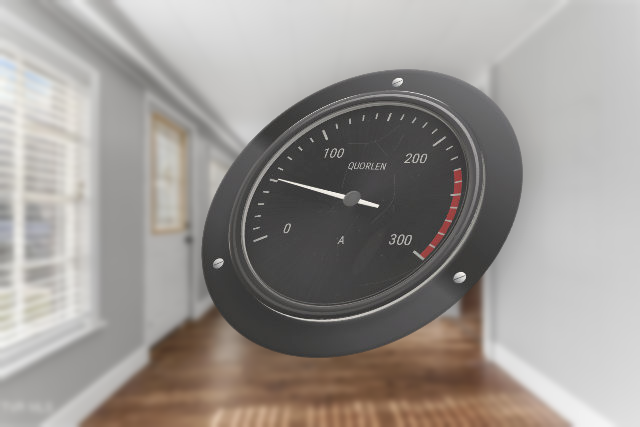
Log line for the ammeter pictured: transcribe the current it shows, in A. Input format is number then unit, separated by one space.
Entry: 50 A
